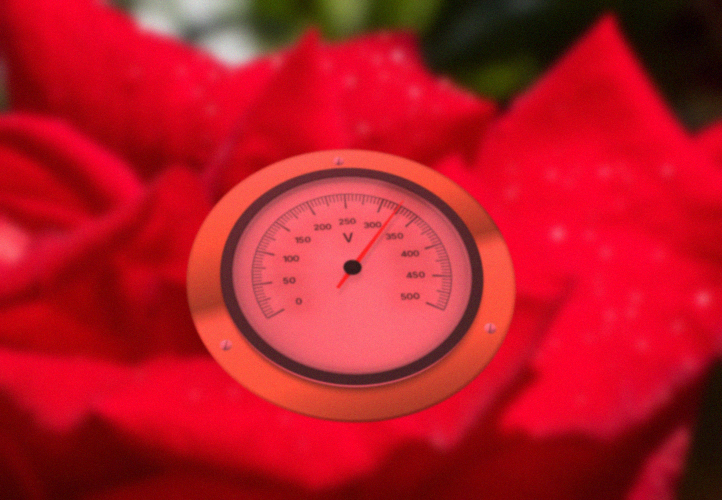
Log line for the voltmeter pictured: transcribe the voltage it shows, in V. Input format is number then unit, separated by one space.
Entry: 325 V
